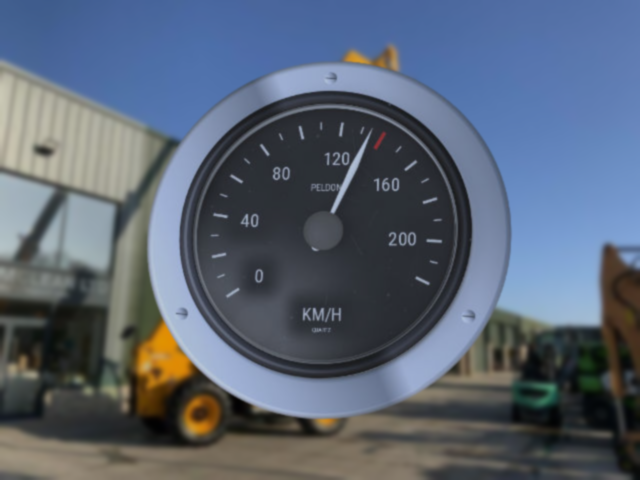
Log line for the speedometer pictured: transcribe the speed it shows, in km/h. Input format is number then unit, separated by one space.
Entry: 135 km/h
